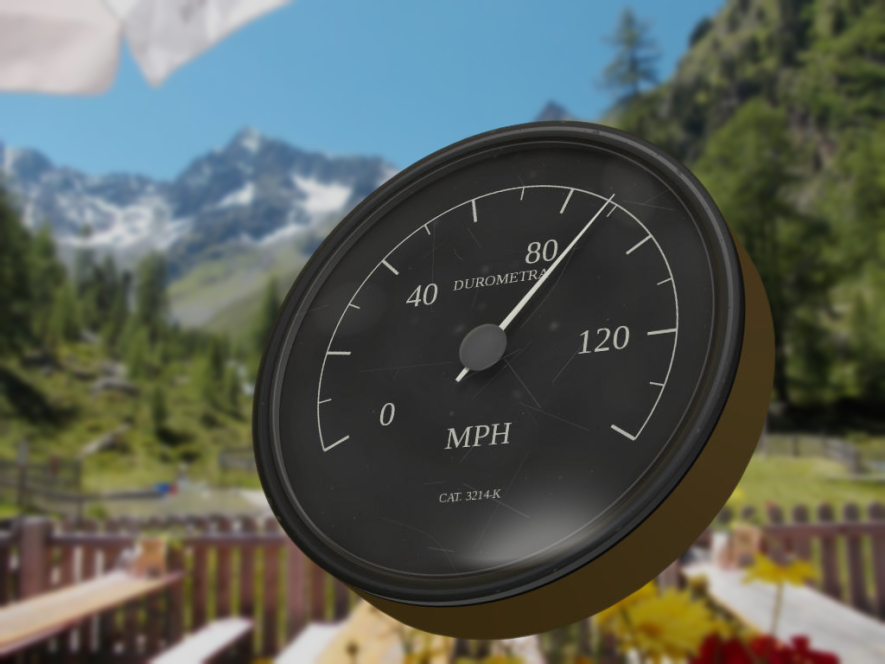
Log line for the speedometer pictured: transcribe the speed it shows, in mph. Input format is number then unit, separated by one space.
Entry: 90 mph
